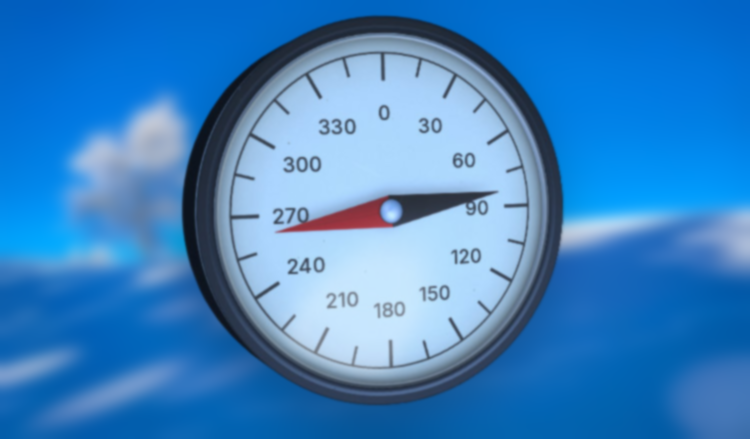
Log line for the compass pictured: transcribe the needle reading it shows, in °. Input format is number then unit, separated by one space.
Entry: 262.5 °
